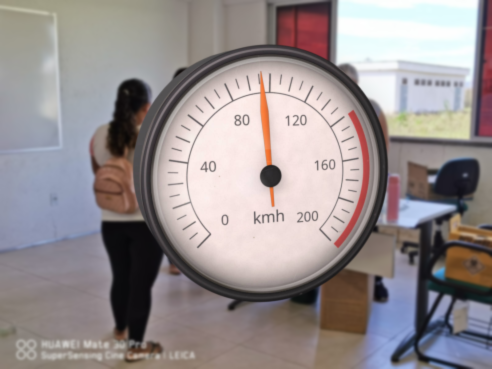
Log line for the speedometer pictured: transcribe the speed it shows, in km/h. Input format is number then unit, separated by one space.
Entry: 95 km/h
